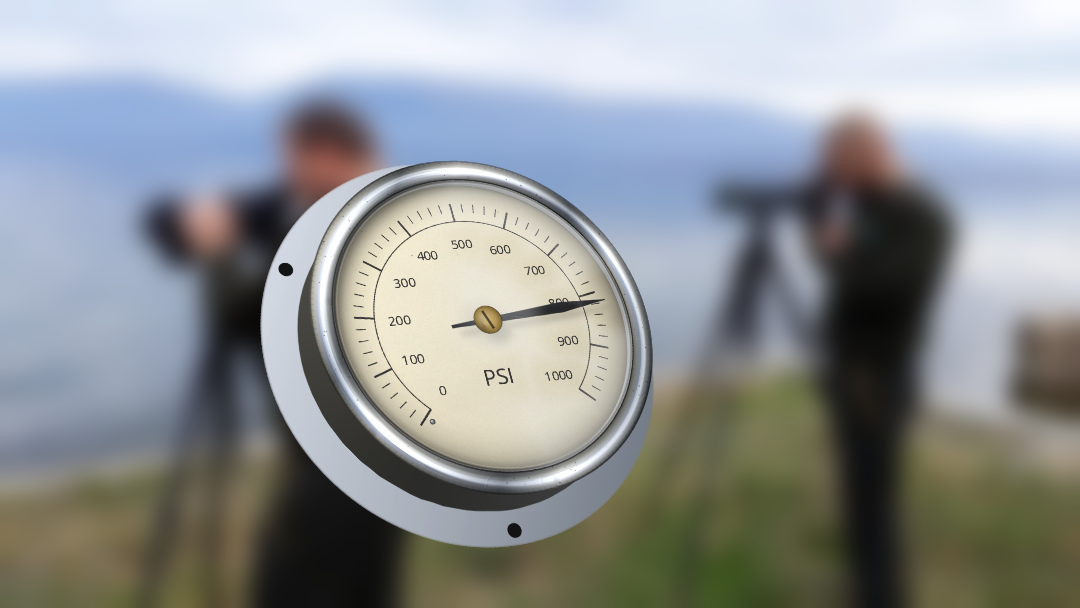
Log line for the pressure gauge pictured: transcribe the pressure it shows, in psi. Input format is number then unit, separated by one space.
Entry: 820 psi
